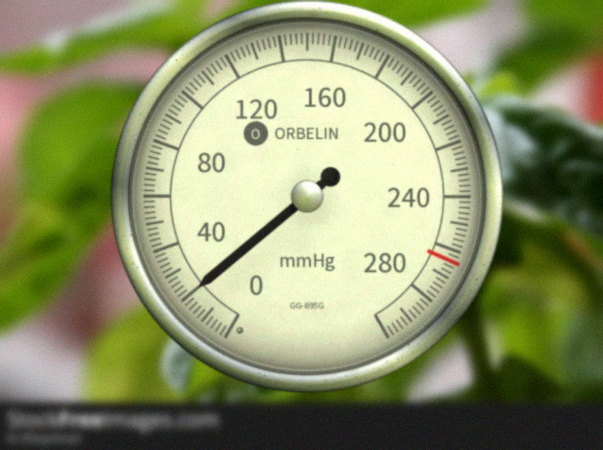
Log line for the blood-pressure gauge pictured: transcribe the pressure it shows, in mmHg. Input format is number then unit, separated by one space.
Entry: 20 mmHg
